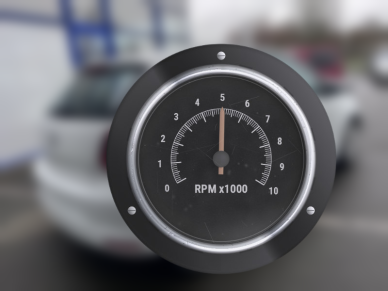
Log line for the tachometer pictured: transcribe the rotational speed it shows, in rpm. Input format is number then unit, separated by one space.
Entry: 5000 rpm
